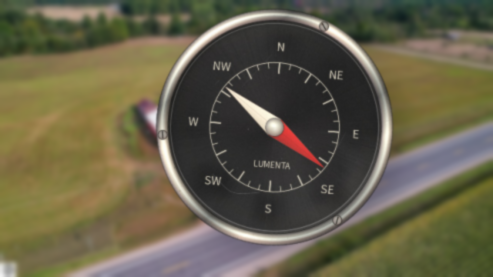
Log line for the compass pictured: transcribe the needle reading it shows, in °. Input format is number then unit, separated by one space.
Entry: 125 °
